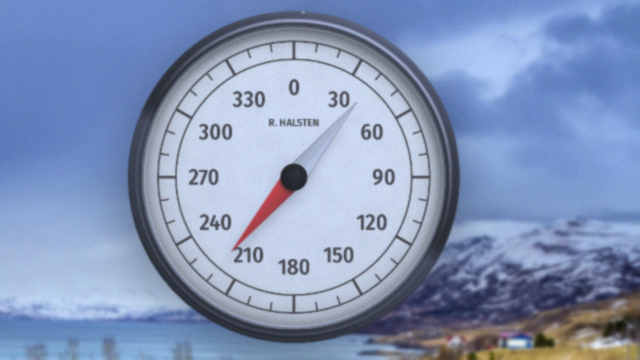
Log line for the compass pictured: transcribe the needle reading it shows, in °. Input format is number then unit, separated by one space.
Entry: 220 °
